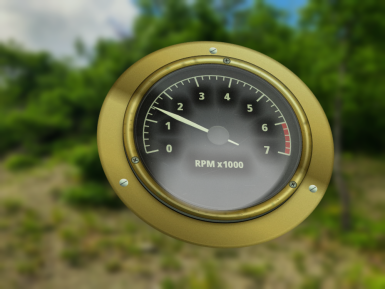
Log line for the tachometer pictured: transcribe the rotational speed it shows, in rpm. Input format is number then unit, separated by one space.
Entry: 1400 rpm
